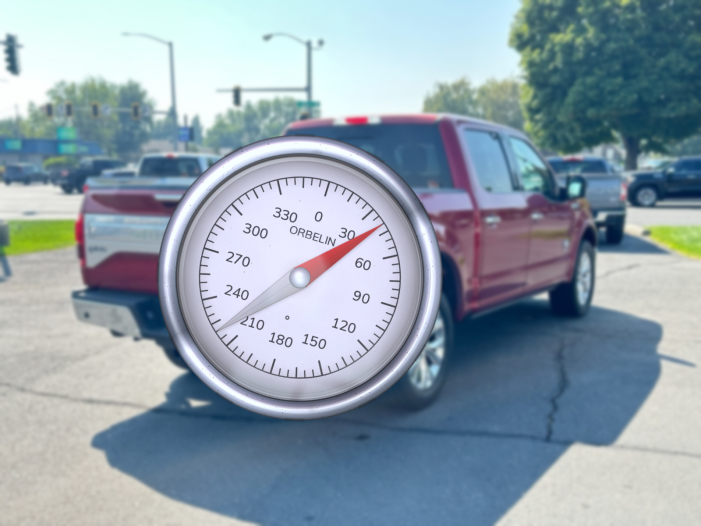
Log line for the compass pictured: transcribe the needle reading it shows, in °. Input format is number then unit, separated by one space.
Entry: 40 °
